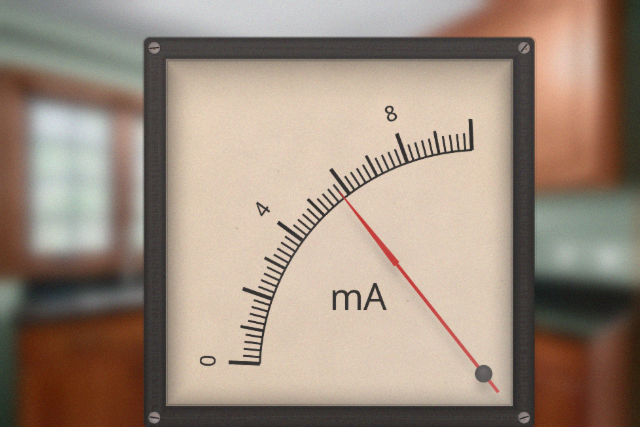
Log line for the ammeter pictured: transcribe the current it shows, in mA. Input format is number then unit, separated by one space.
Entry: 5.8 mA
